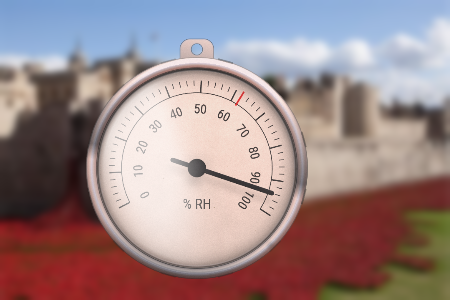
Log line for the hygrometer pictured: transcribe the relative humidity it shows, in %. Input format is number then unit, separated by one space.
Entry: 94 %
